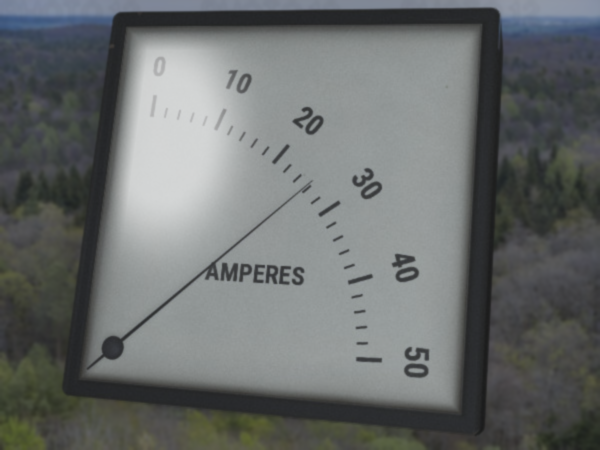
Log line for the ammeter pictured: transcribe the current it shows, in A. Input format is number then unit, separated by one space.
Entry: 26 A
